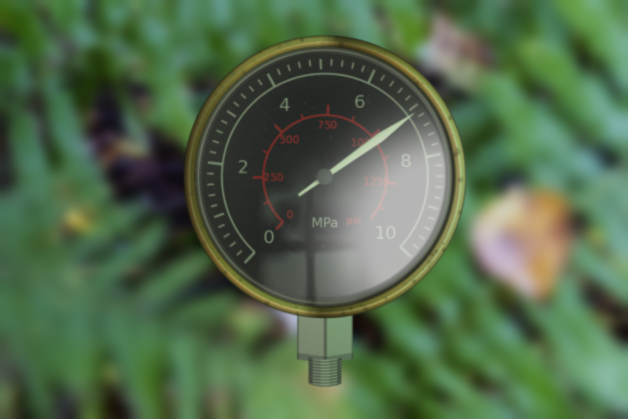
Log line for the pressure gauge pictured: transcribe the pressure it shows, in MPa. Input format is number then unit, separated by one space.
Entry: 7.1 MPa
